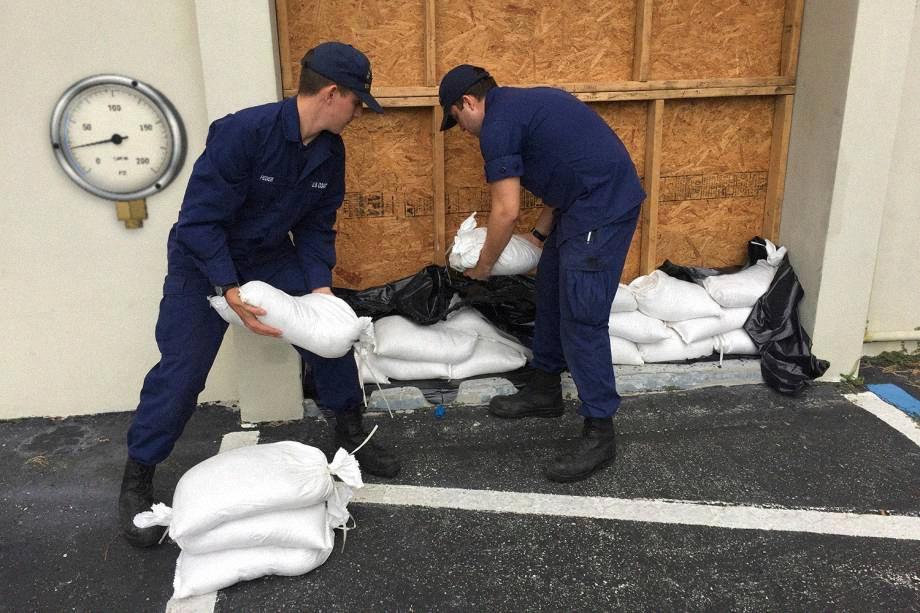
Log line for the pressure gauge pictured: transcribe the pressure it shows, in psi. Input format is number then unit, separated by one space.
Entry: 25 psi
